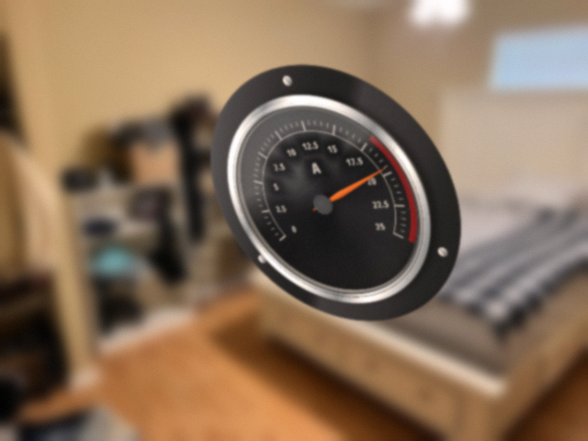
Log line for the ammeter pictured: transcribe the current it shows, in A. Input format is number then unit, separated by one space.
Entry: 19.5 A
